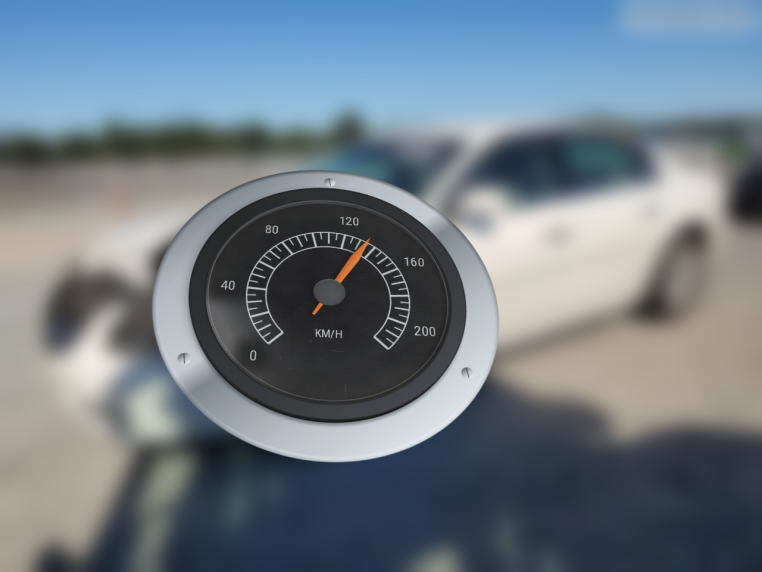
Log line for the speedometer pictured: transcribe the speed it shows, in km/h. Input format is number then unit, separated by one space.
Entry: 135 km/h
